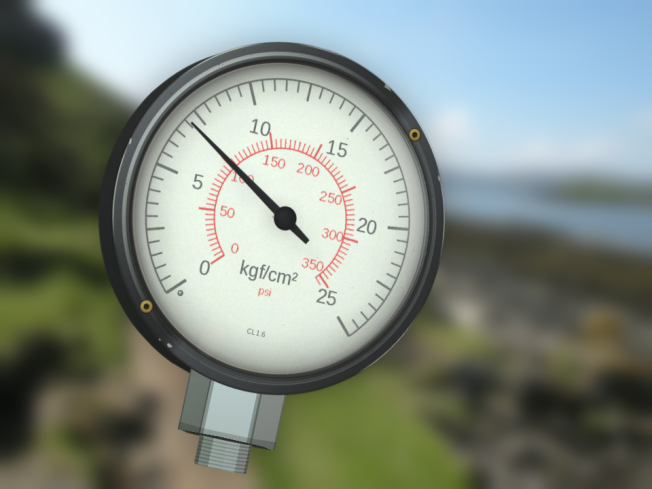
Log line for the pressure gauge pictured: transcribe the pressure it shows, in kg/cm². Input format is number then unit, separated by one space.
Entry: 7 kg/cm²
